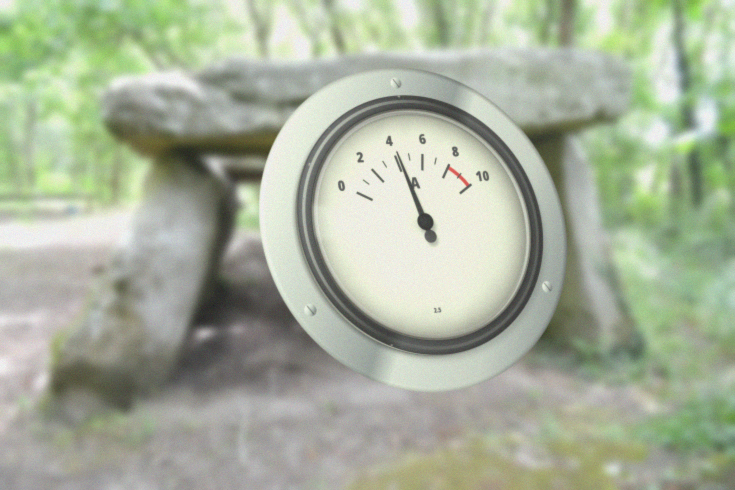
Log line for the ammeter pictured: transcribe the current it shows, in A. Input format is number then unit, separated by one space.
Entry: 4 A
